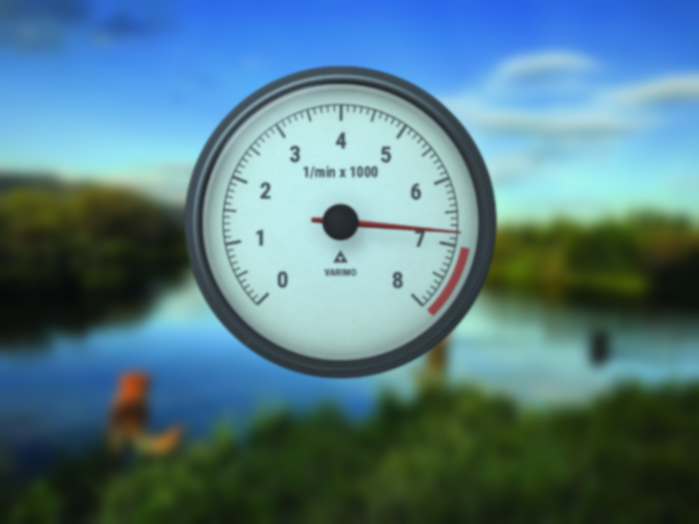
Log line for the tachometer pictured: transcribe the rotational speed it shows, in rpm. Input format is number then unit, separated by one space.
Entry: 6800 rpm
